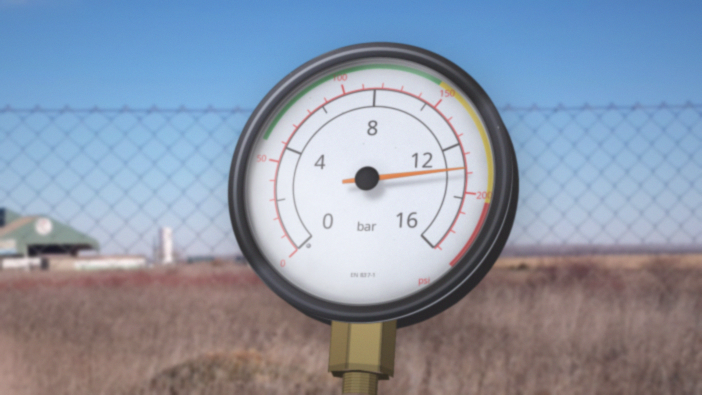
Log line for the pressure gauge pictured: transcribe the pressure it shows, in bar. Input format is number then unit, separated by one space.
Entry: 13 bar
